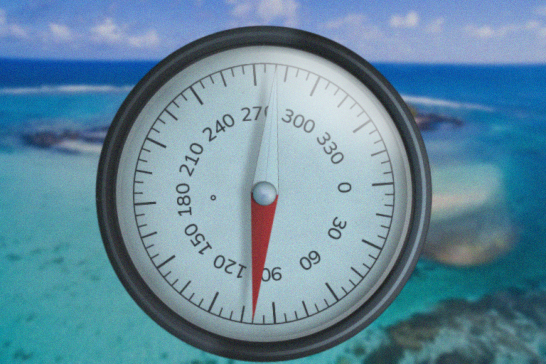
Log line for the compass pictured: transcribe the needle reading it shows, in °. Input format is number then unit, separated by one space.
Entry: 100 °
